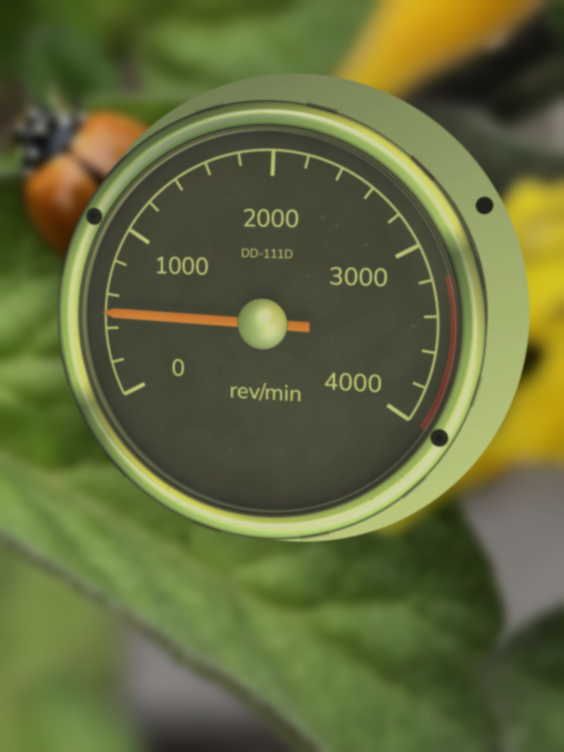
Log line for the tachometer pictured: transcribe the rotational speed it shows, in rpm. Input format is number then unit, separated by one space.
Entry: 500 rpm
